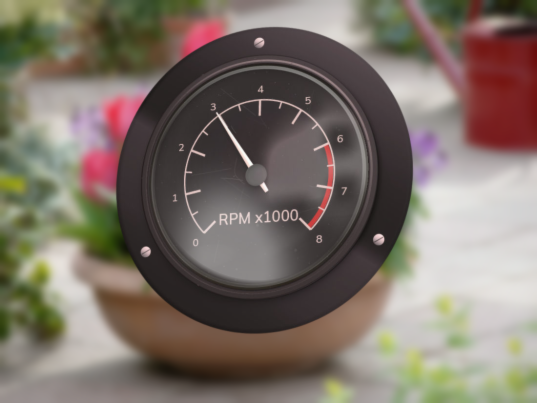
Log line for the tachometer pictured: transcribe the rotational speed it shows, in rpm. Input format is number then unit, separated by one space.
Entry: 3000 rpm
